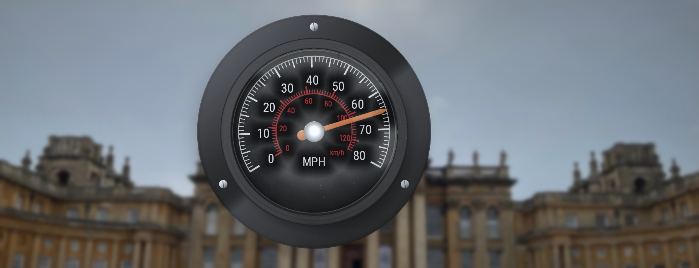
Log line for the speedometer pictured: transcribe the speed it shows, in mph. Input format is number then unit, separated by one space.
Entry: 65 mph
